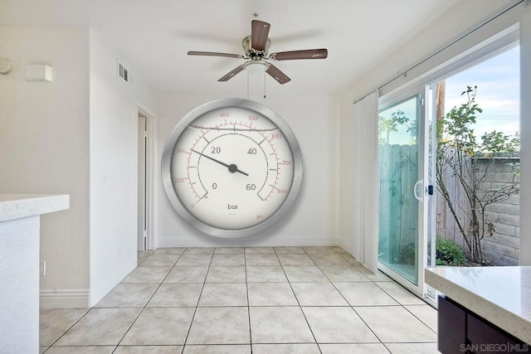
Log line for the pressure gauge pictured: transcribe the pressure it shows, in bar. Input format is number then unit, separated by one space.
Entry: 15 bar
